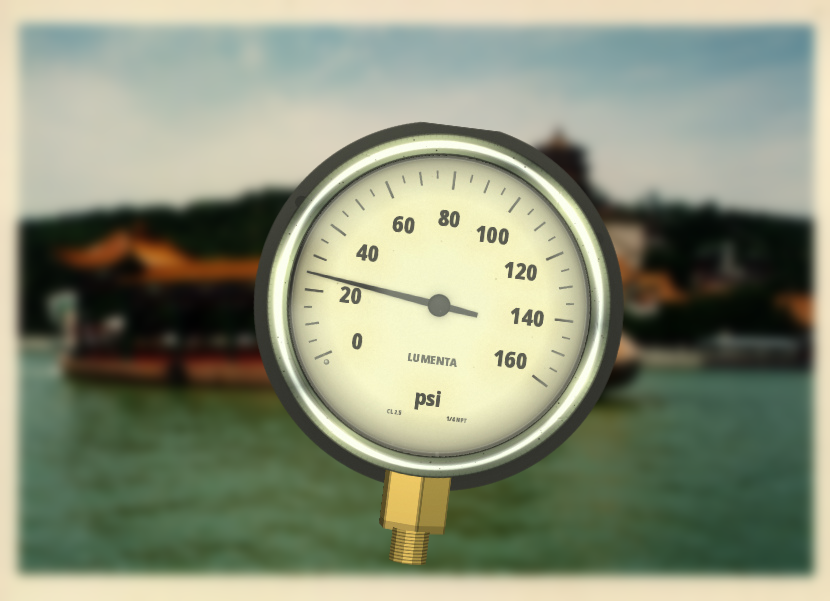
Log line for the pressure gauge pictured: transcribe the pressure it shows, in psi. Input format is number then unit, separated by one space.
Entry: 25 psi
